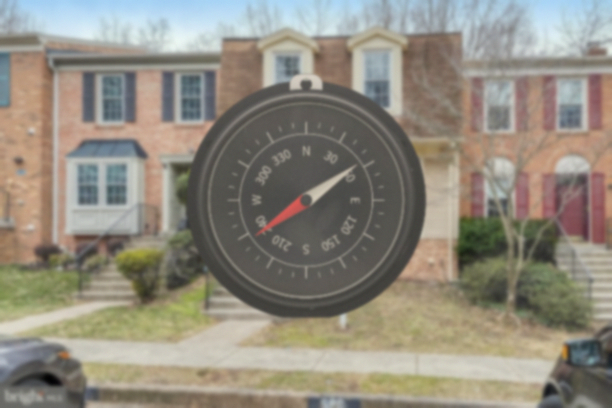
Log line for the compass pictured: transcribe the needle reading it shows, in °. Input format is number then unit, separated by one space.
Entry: 235 °
